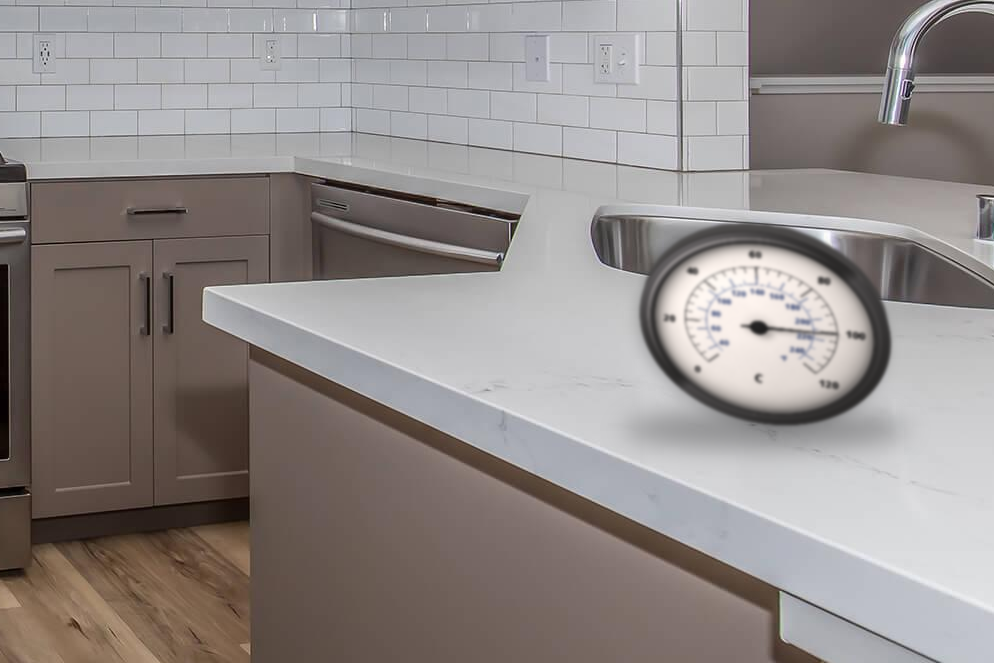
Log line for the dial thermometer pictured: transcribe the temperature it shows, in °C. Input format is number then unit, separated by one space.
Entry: 100 °C
